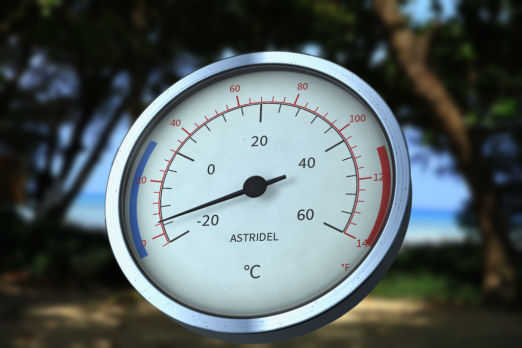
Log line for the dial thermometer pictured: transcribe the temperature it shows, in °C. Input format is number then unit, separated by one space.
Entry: -16 °C
